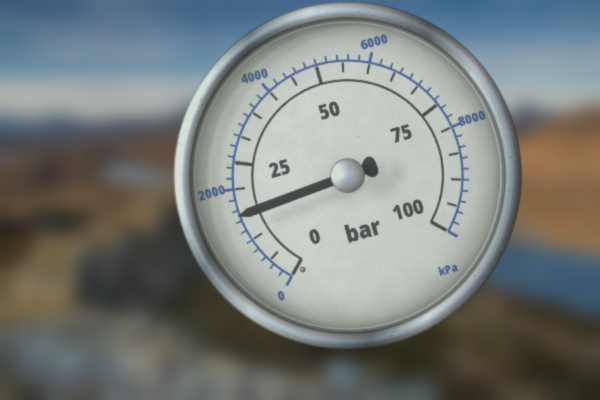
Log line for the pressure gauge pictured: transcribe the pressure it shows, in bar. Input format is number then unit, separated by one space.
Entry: 15 bar
